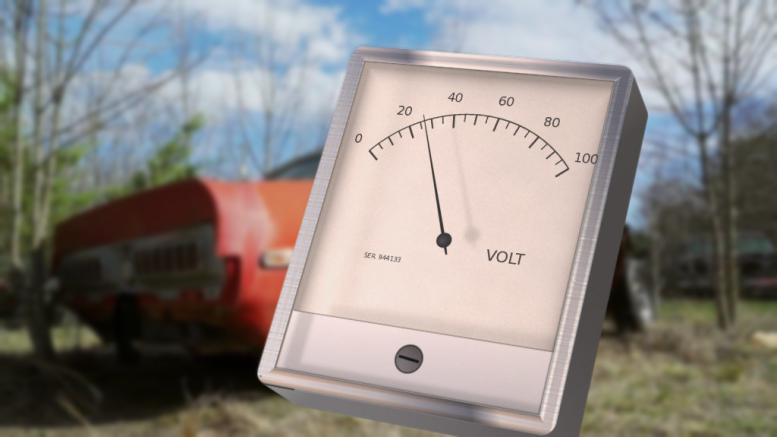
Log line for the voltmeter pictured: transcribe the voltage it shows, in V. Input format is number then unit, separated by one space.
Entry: 27.5 V
